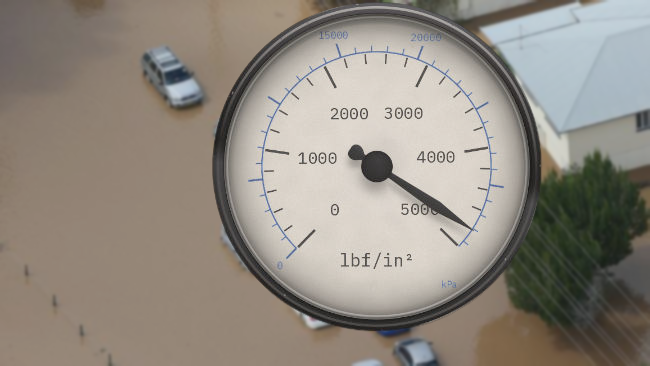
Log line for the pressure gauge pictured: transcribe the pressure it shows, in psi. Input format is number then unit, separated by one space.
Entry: 4800 psi
